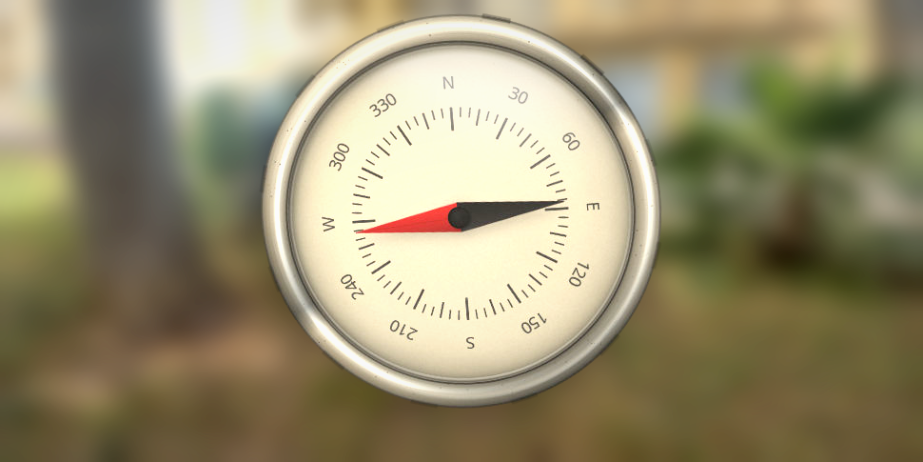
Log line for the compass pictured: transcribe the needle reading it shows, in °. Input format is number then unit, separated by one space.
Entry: 265 °
